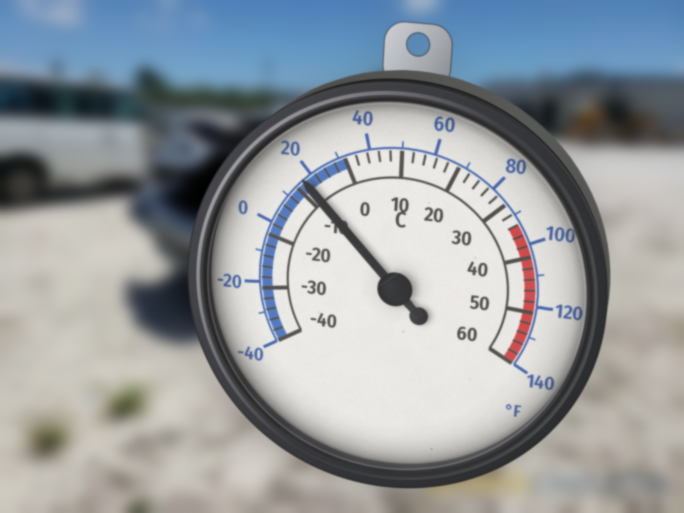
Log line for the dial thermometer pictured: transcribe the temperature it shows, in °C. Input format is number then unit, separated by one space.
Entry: -8 °C
